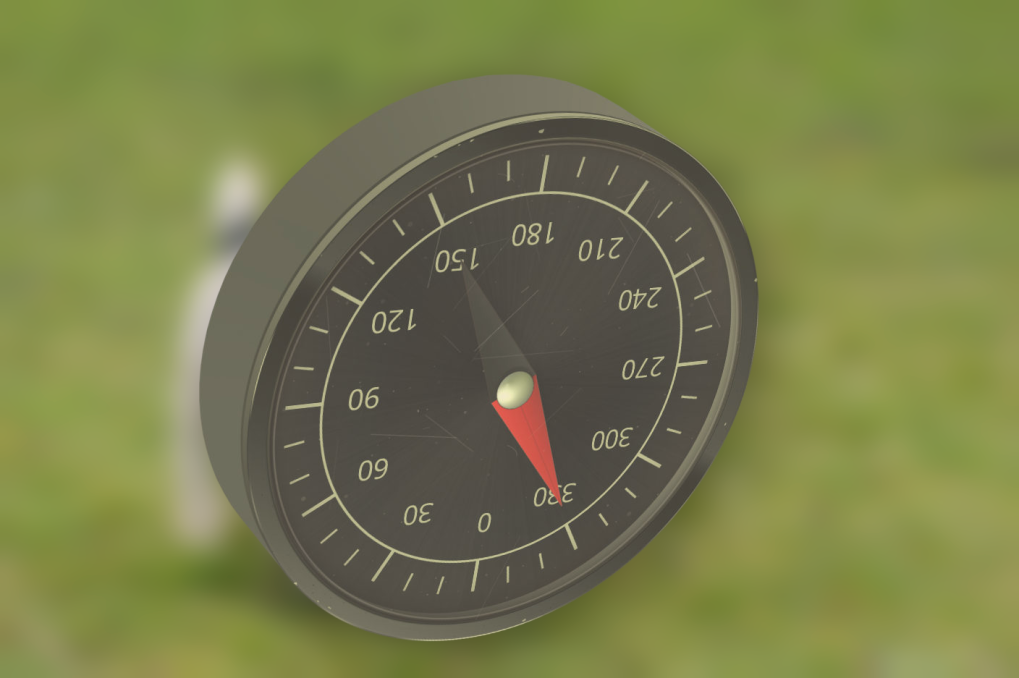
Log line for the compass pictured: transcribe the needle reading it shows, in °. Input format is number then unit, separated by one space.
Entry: 330 °
